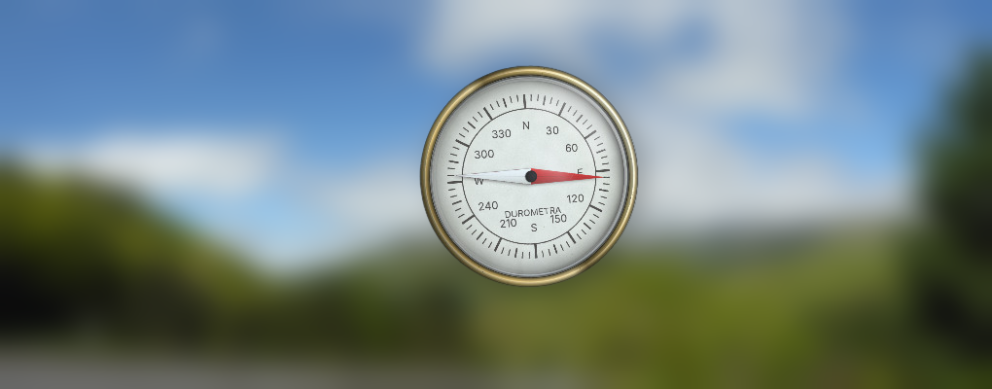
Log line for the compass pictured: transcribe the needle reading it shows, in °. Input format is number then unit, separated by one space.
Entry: 95 °
